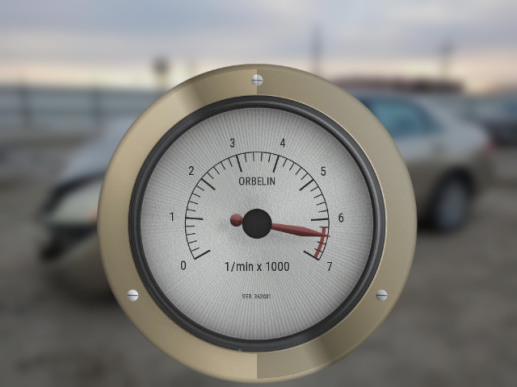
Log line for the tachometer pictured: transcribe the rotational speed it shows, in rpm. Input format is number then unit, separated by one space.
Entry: 6400 rpm
